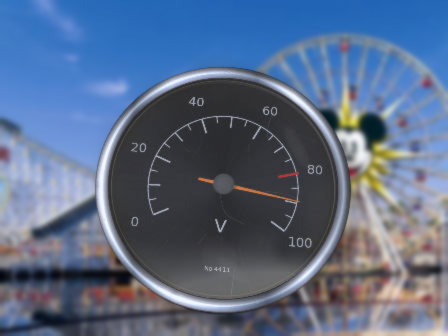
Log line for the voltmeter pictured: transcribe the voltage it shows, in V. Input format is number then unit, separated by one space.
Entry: 90 V
